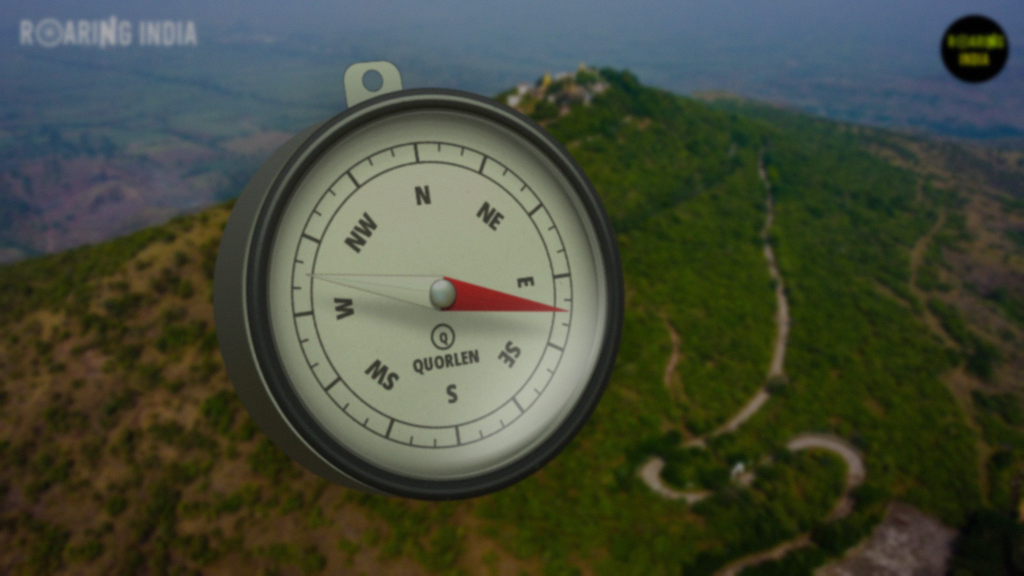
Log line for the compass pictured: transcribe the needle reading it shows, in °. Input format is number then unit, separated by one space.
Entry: 105 °
